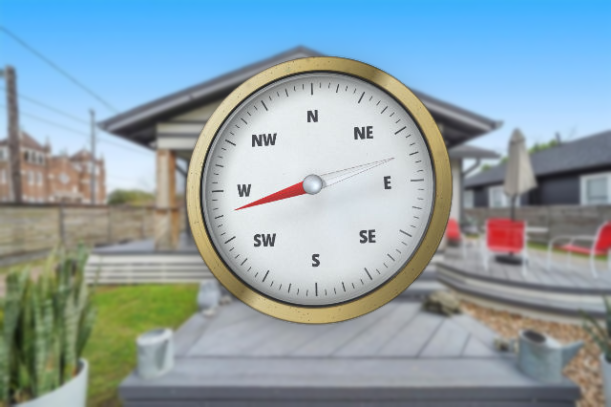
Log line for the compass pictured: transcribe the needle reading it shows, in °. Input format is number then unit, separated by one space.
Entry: 255 °
